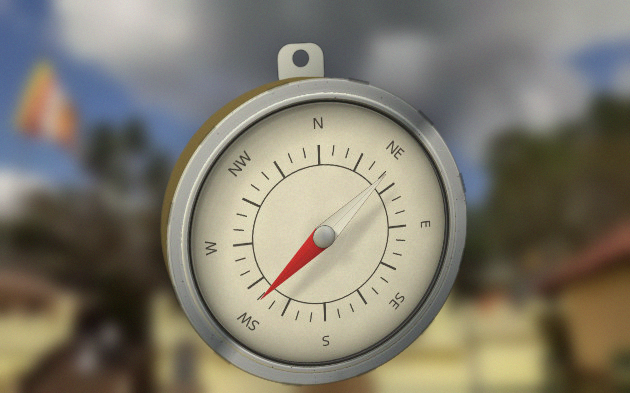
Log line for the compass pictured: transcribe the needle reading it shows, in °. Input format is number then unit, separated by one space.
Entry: 230 °
